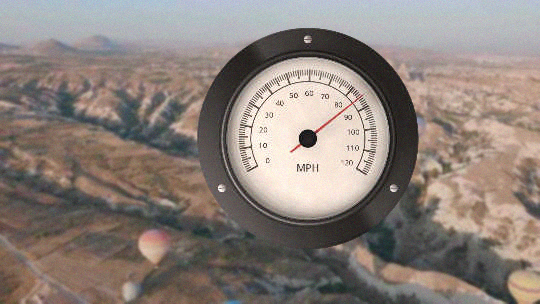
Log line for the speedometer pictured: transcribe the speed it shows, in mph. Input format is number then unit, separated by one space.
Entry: 85 mph
